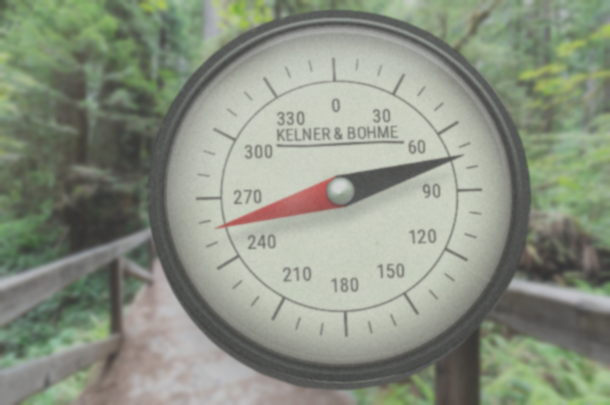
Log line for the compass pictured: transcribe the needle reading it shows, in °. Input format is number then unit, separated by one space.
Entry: 255 °
